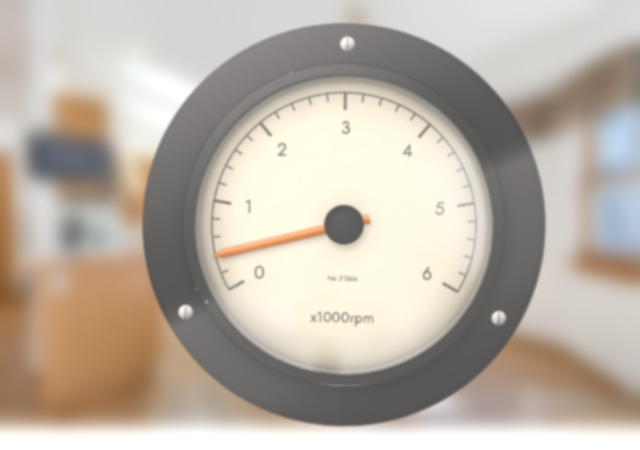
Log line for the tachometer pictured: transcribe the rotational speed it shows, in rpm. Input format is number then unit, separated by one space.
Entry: 400 rpm
